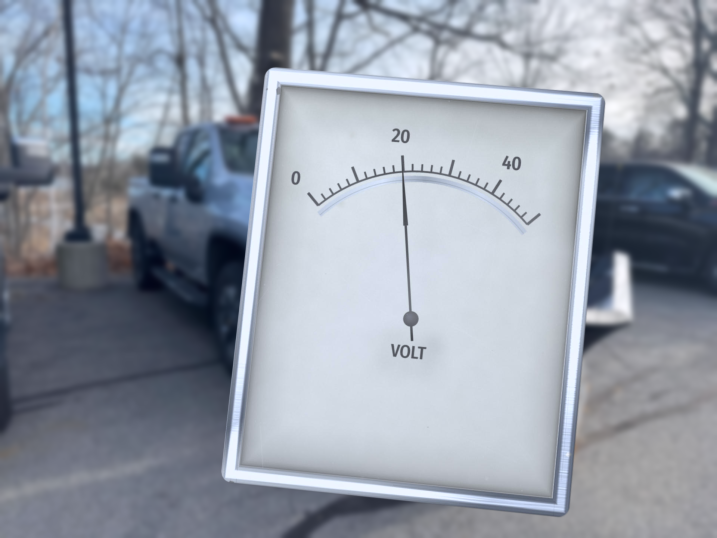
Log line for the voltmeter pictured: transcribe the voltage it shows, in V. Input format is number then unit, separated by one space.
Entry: 20 V
